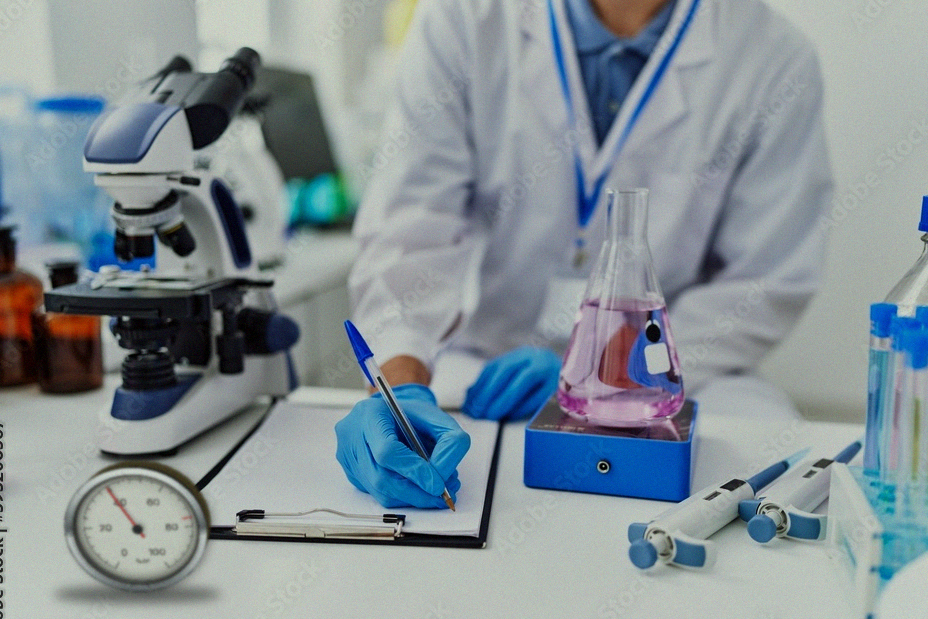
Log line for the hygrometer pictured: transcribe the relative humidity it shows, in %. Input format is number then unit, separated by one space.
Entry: 40 %
